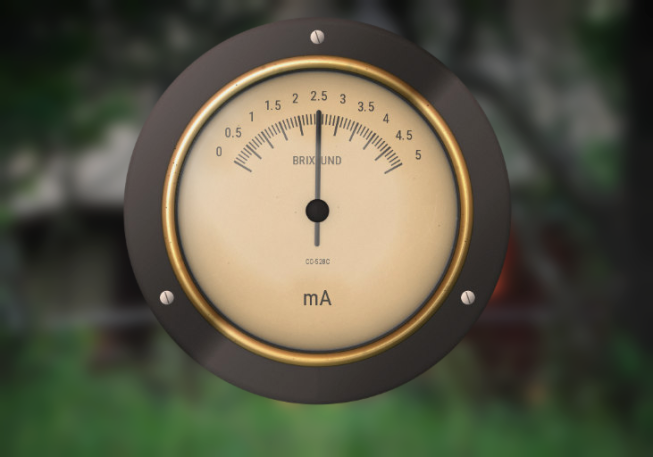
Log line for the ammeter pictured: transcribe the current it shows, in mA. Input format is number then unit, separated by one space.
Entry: 2.5 mA
